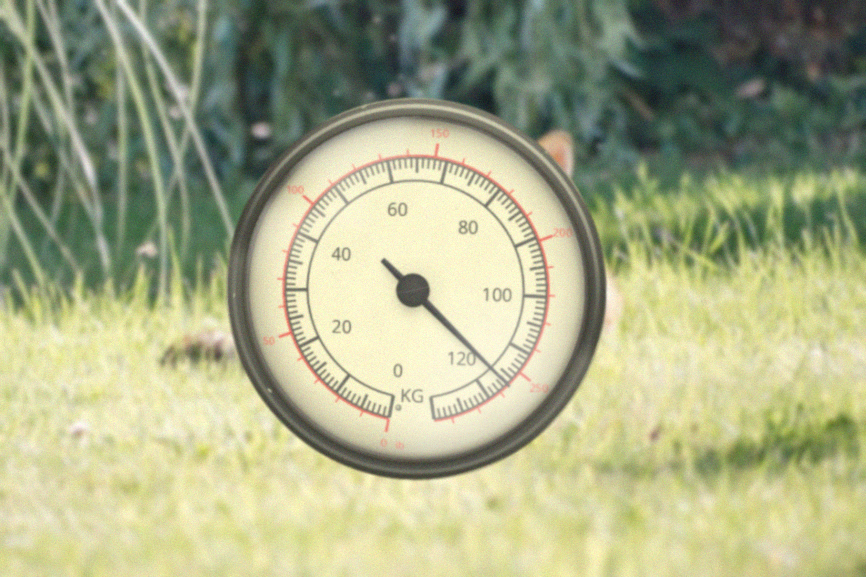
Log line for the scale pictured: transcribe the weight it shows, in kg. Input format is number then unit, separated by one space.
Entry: 116 kg
